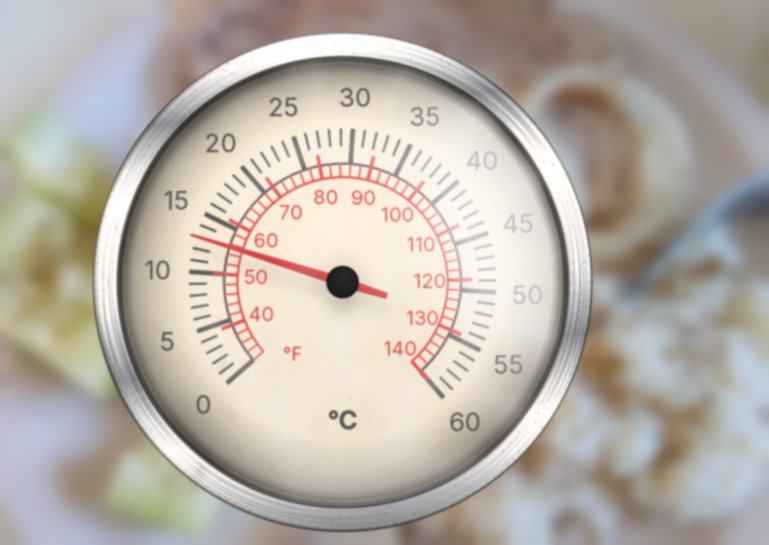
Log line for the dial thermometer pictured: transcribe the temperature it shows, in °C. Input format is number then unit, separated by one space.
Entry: 13 °C
